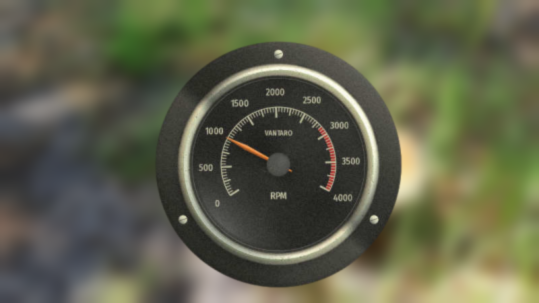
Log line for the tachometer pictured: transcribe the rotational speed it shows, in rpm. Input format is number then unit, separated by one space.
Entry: 1000 rpm
